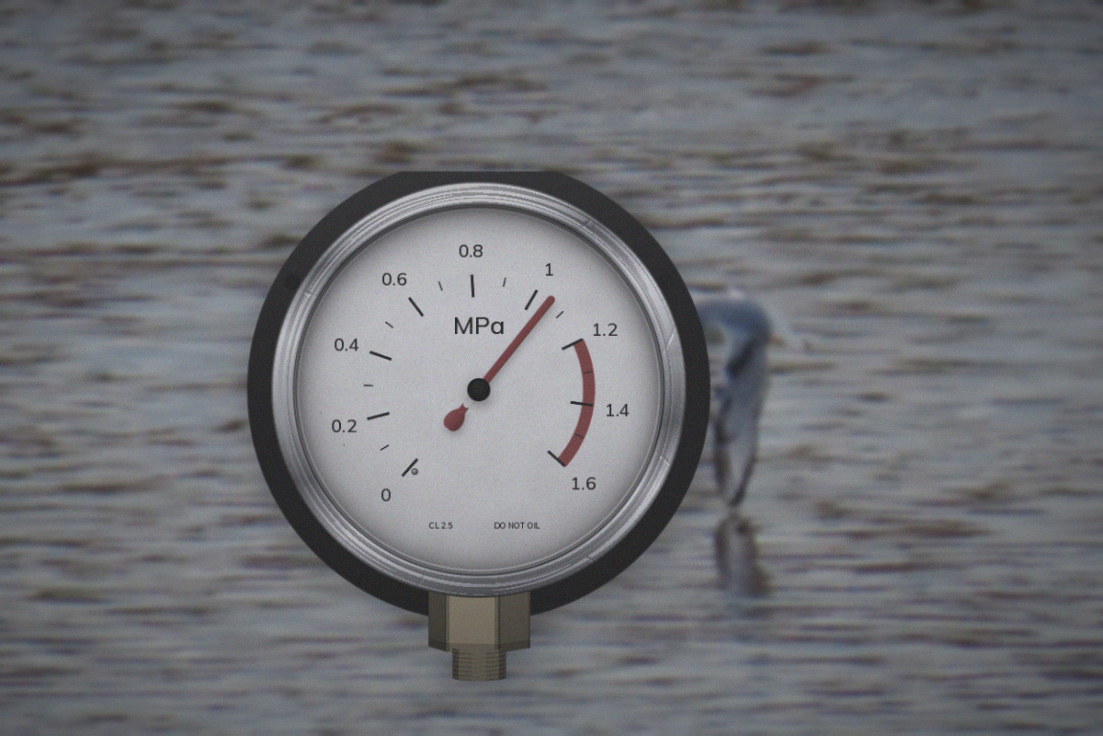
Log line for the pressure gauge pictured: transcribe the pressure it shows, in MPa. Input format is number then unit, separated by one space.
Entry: 1.05 MPa
